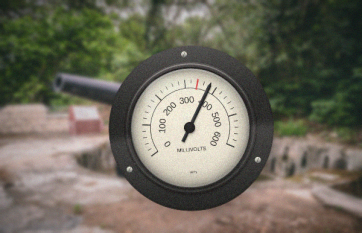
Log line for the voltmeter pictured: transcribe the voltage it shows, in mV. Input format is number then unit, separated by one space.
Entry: 380 mV
